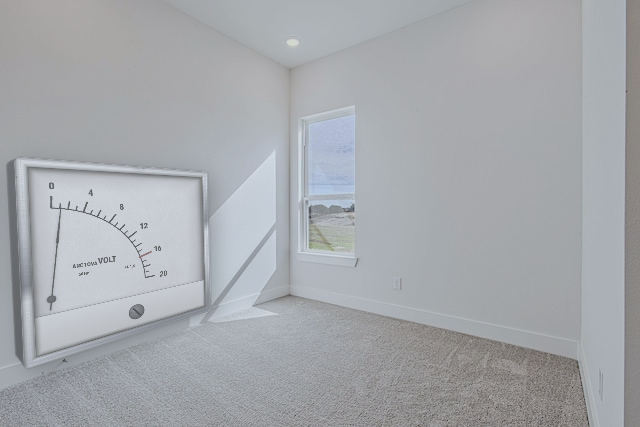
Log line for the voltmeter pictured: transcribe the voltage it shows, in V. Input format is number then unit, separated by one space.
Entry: 1 V
